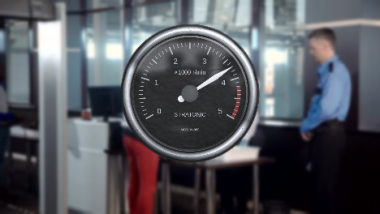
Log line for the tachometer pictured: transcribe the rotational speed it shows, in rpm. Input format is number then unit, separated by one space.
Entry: 3700 rpm
